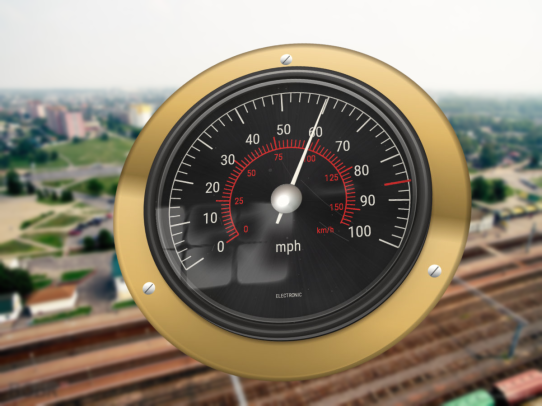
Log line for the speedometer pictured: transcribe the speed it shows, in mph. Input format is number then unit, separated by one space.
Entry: 60 mph
